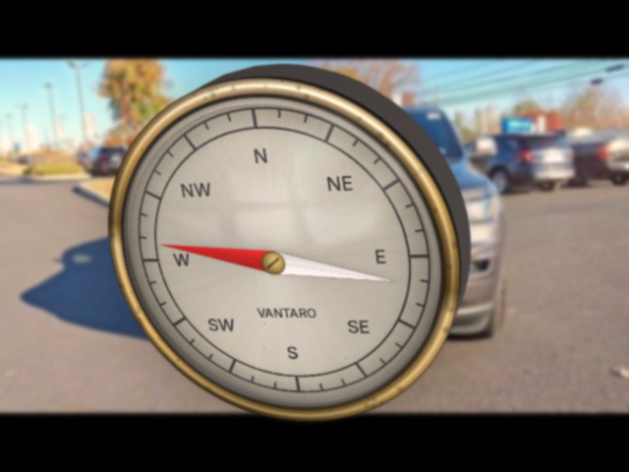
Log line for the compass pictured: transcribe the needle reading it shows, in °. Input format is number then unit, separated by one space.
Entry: 280 °
